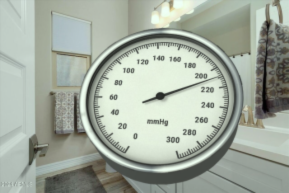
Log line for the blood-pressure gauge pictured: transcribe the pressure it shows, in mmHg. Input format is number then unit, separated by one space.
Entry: 210 mmHg
